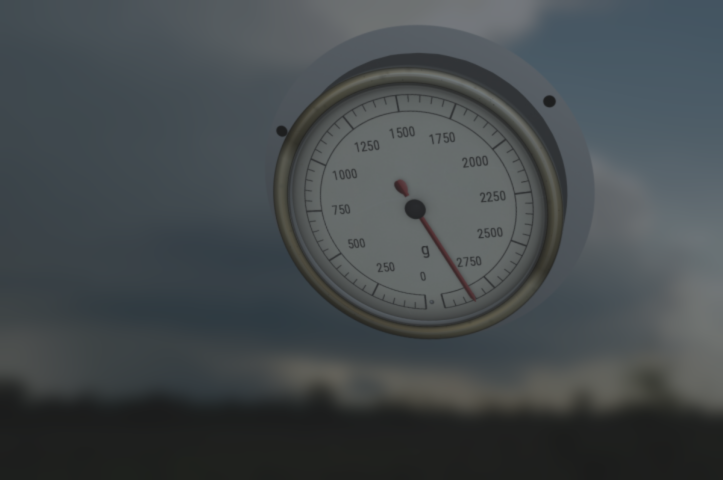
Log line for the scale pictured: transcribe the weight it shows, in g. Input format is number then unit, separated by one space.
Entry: 2850 g
